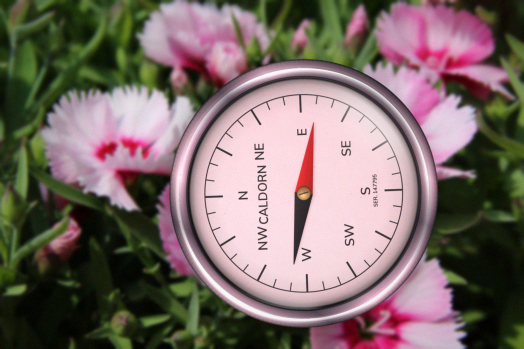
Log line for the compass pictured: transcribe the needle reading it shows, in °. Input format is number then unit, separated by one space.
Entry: 100 °
